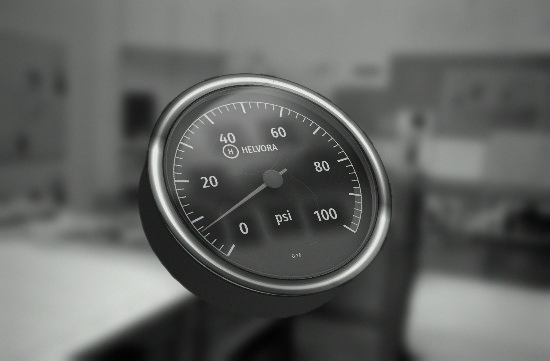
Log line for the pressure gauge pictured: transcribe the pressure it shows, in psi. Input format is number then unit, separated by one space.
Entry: 7 psi
